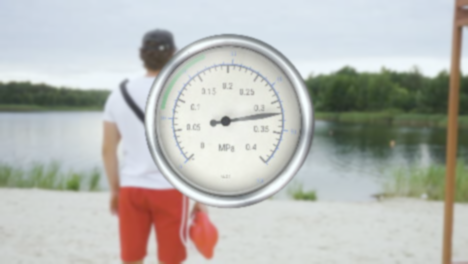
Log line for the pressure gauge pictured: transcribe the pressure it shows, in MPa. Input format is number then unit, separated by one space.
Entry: 0.32 MPa
